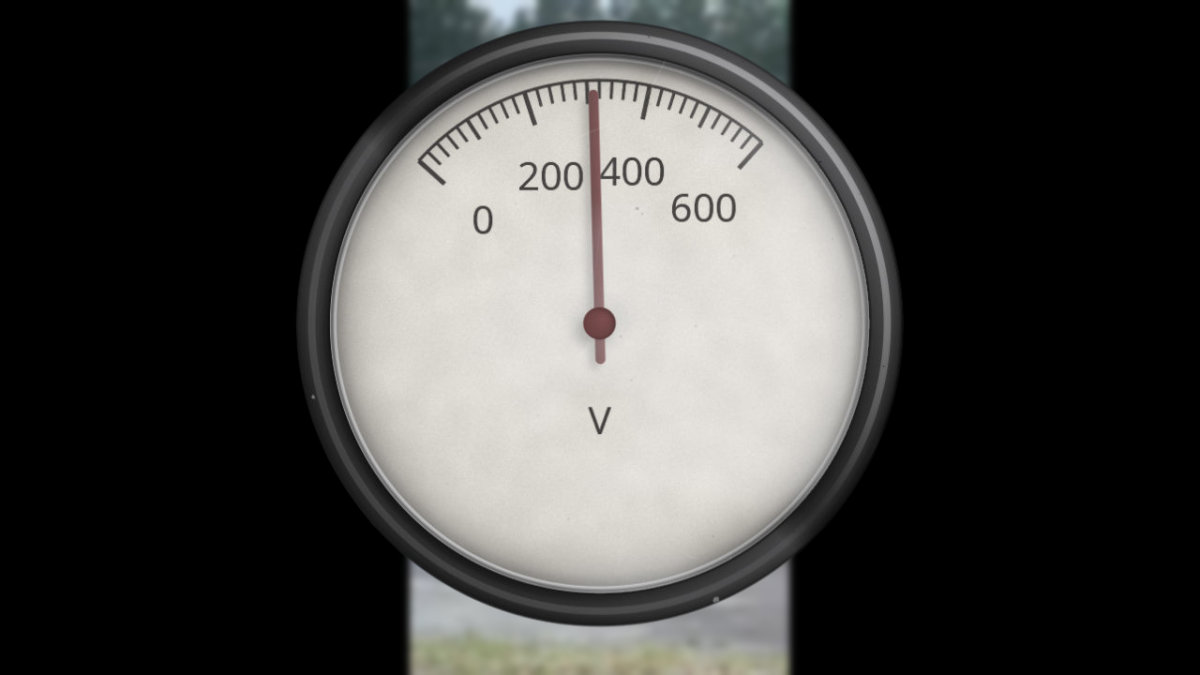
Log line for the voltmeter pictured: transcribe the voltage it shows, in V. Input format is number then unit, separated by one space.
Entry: 310 V
